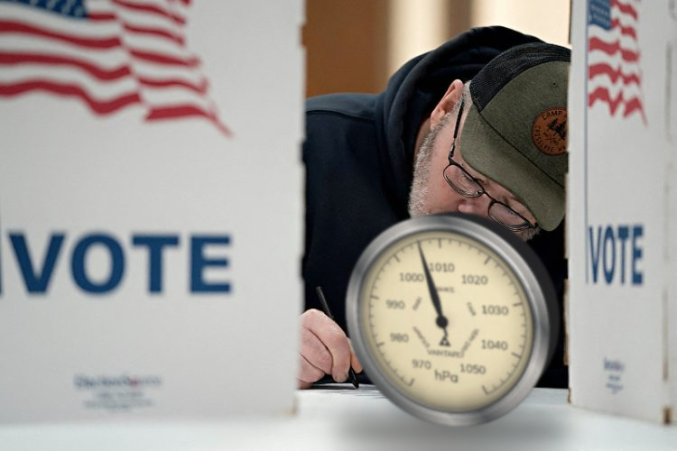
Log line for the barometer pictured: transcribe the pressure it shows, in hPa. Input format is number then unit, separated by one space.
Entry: 1006 hPa
